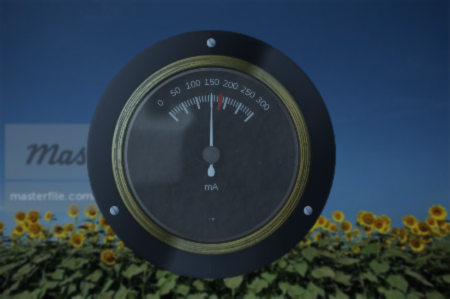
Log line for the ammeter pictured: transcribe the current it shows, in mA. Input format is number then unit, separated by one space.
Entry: 150 mA
